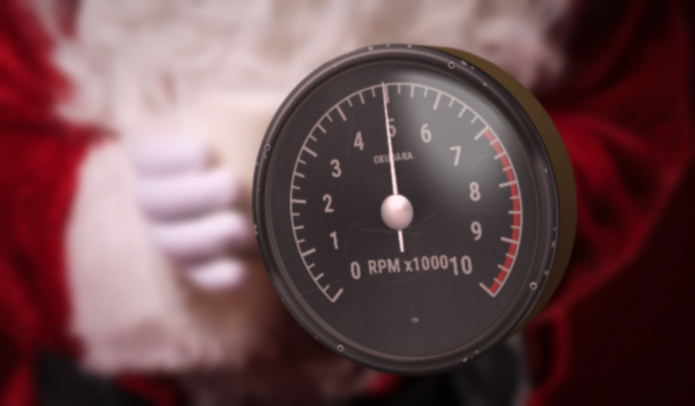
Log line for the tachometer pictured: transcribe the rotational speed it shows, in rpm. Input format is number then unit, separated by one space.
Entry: 5000 rpm
